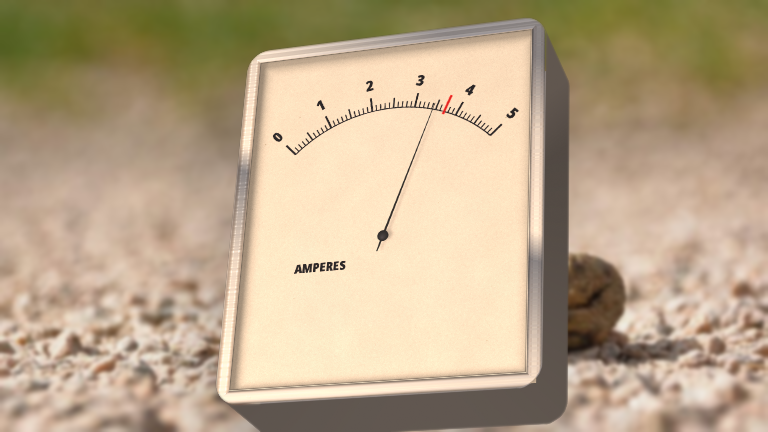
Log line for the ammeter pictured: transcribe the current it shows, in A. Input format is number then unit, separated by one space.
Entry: 3.5 A
